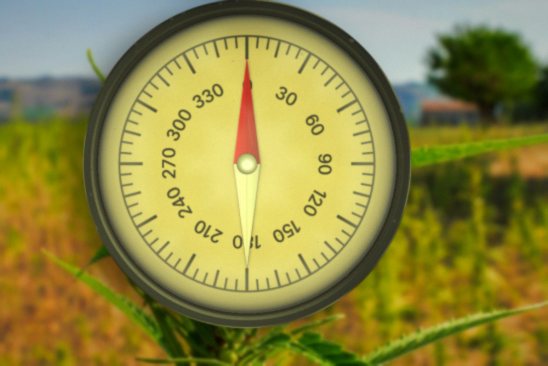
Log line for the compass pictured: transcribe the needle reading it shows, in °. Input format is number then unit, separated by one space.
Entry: 0 °
